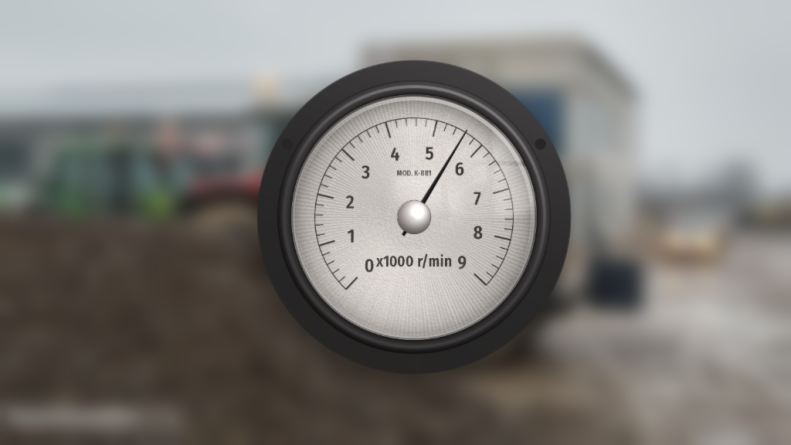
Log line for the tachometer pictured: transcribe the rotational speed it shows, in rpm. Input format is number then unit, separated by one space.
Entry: 5600 rpm
